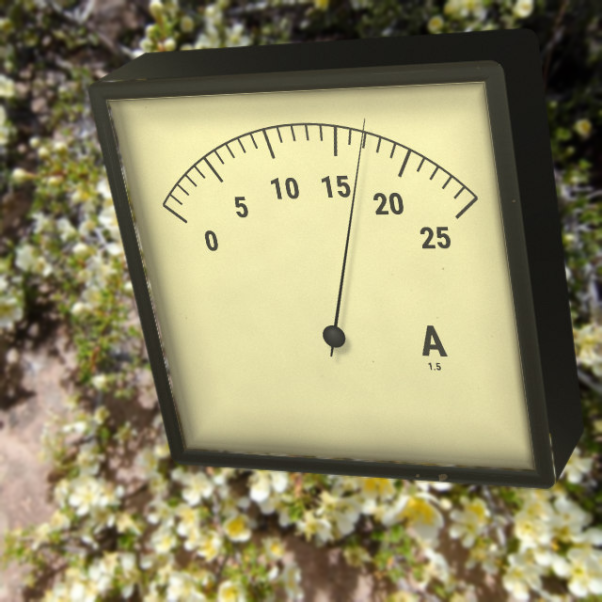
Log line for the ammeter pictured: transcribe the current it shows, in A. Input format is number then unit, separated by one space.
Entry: 17 A
